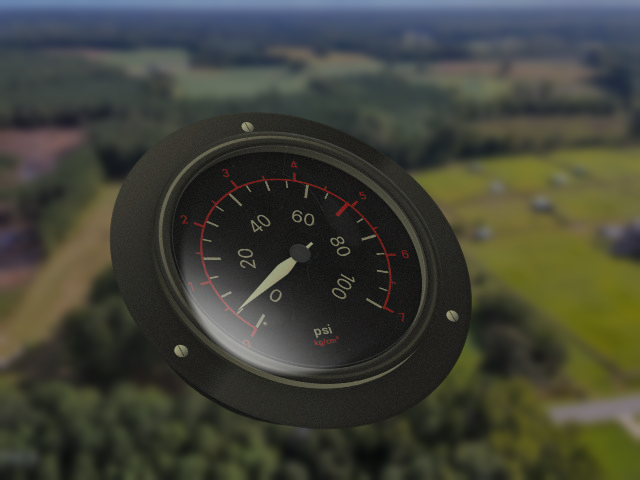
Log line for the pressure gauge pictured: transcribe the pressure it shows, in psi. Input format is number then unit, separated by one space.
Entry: 5 psi
